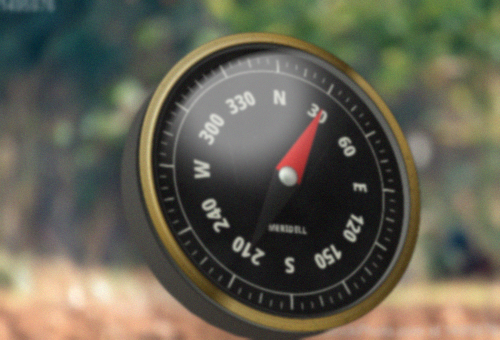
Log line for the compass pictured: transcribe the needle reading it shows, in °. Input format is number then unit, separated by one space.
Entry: 30 °
